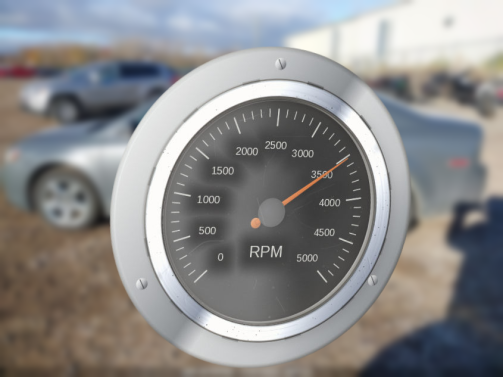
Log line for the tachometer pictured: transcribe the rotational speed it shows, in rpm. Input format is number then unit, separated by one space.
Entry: 3500 rpm
